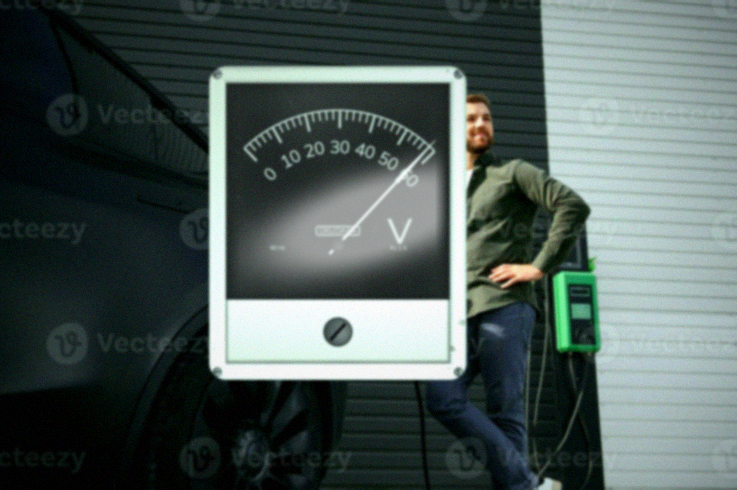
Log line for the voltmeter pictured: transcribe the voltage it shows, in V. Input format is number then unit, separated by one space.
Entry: 58 V
